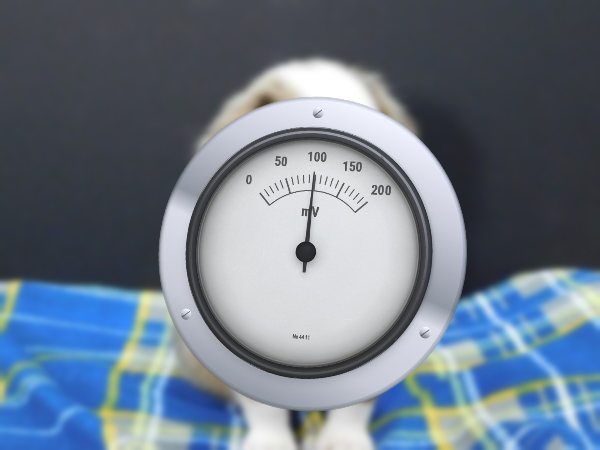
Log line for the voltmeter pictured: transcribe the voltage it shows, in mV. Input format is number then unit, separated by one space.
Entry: 100 mV
